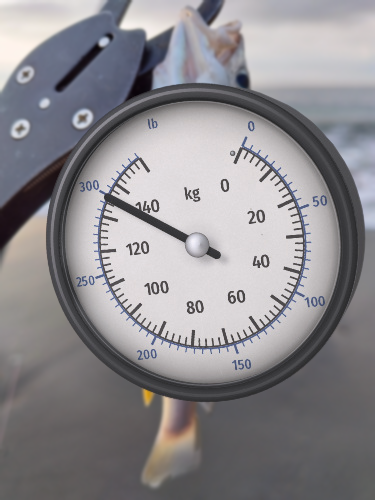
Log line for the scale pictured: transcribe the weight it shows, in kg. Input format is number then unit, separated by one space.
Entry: 136 kg
